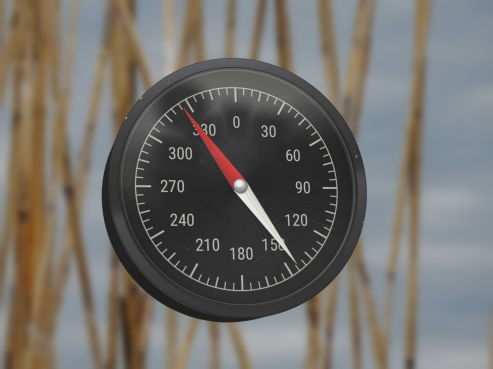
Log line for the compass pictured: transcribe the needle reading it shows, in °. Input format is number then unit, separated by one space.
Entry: 325 °
